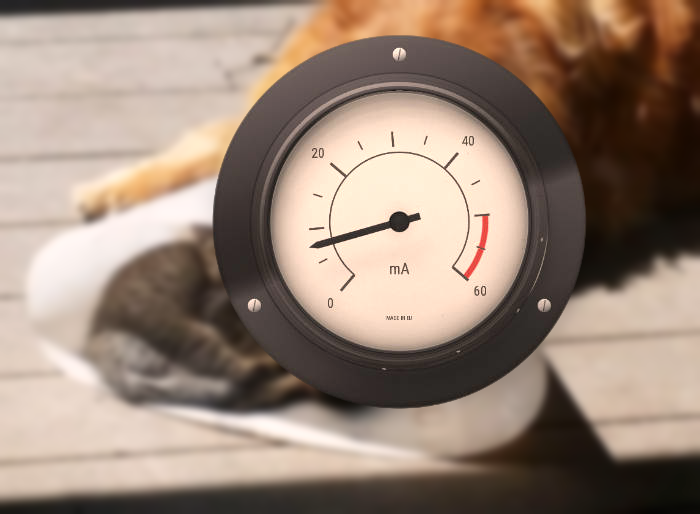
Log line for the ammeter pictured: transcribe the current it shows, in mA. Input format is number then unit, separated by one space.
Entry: 7.5 mA
